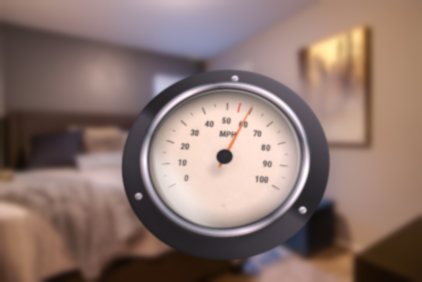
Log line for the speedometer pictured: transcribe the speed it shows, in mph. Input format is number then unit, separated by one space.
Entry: 60 mph
